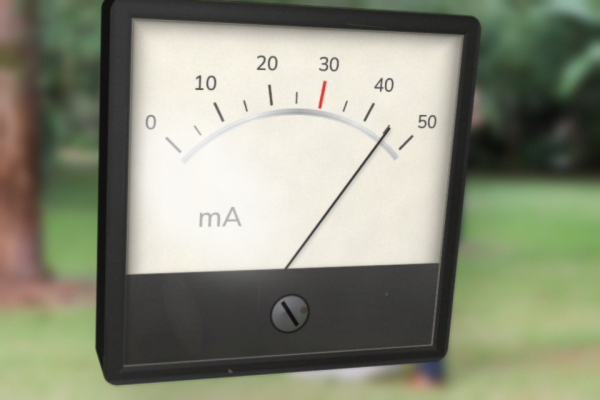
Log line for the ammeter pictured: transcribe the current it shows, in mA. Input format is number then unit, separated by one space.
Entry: 45 mA
